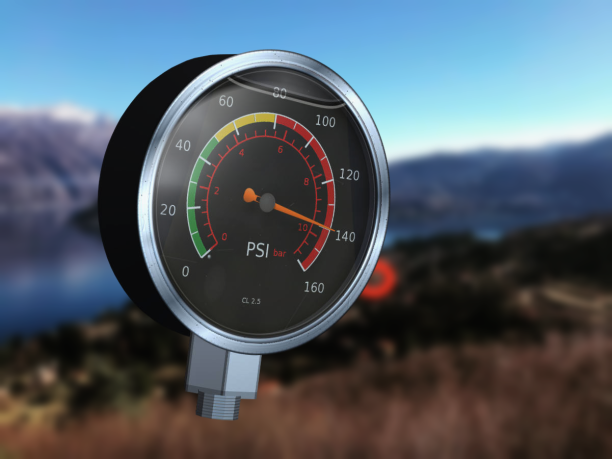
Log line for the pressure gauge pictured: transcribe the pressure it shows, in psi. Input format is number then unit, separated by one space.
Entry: 140 psi
